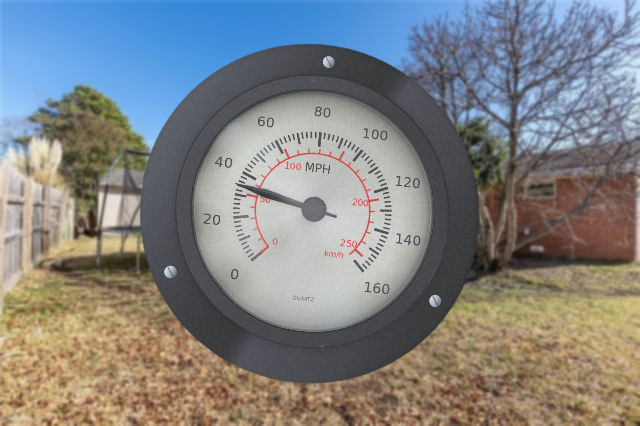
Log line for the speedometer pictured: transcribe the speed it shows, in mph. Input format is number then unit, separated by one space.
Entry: 34 mph
